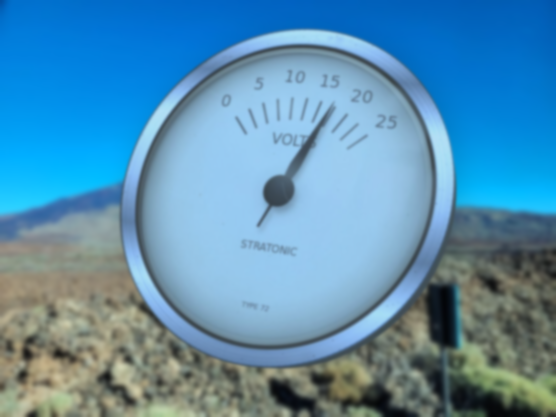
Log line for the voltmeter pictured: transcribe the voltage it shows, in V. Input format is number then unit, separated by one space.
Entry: 17.5 V
